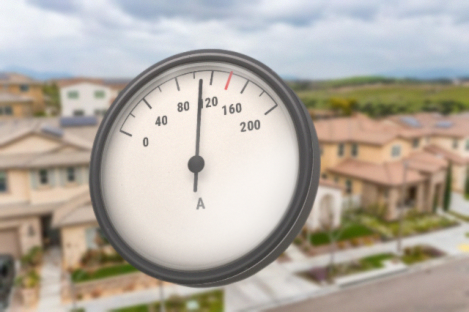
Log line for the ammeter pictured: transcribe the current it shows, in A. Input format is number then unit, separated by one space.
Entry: 110 A
